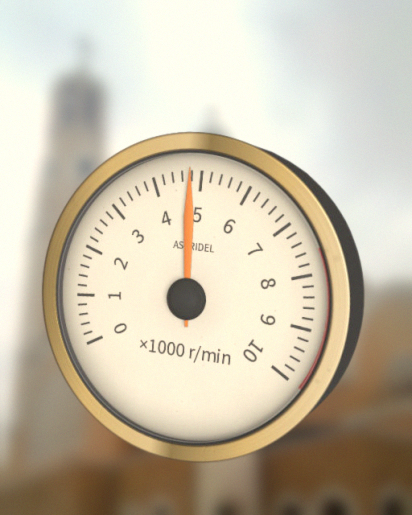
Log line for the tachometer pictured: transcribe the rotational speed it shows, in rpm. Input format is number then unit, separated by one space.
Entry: 4800 rpm
